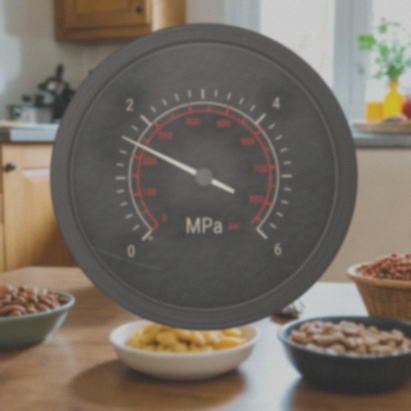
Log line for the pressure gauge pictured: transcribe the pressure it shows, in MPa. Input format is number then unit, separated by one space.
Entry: 1.6 MPa
